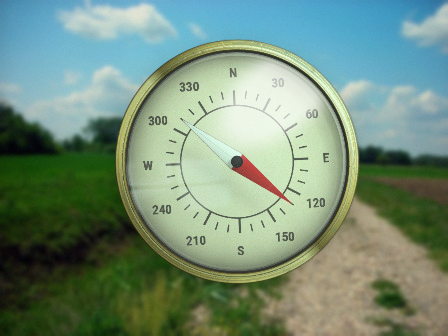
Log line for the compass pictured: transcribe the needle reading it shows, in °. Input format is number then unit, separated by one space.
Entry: 130 °
